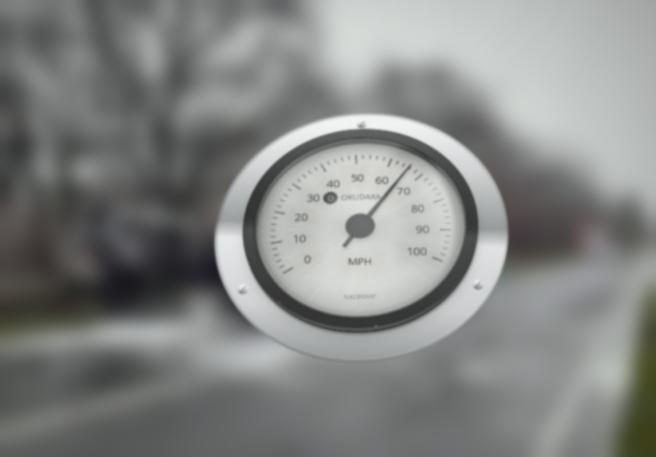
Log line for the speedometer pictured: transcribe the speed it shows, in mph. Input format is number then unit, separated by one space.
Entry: 66 mph
